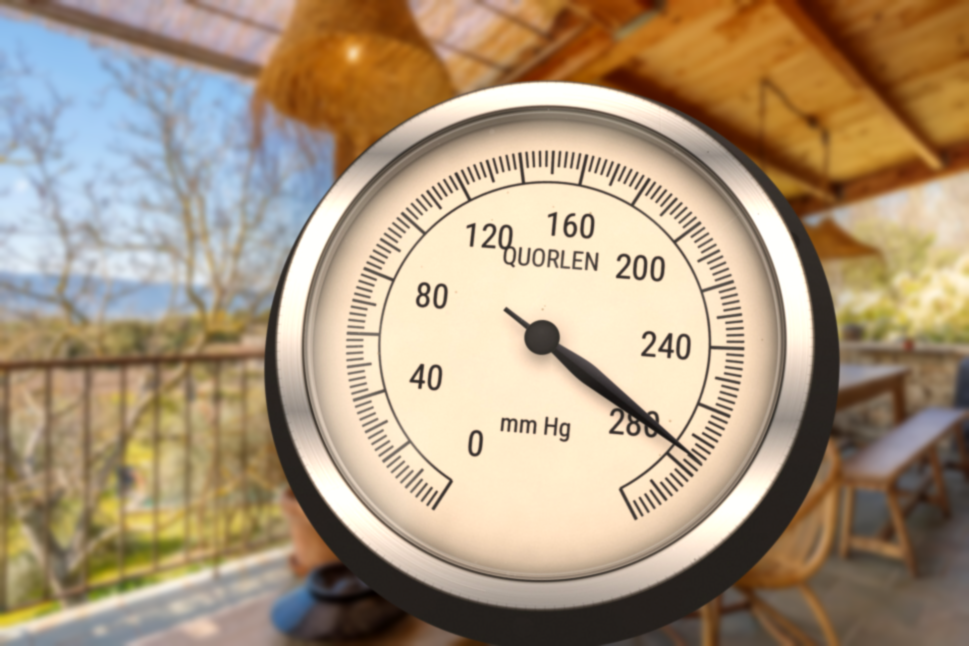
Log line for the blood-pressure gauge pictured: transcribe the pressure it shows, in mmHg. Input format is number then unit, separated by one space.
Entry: 276 mmHg
